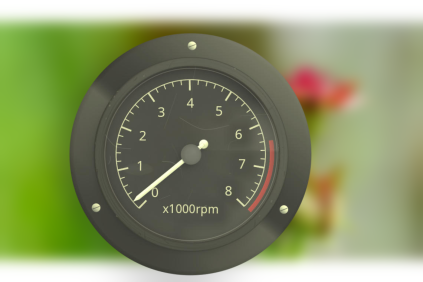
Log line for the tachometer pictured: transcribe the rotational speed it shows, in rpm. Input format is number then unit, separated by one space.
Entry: 200 rpm
